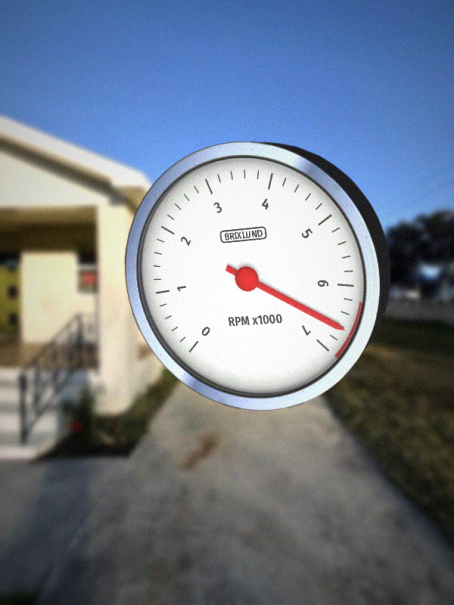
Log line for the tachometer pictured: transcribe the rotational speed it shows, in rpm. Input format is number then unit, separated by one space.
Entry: 6600 rpm
